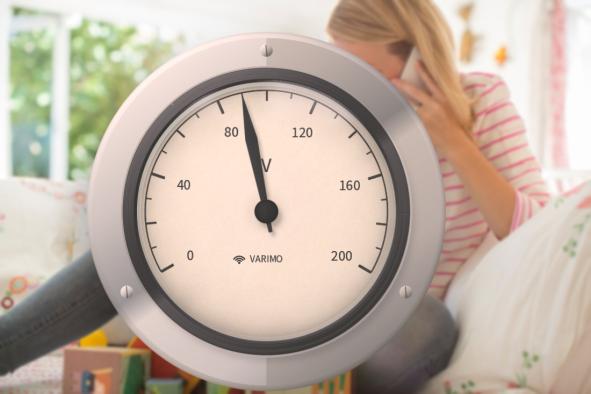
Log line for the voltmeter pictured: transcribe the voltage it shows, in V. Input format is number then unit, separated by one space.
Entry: 90 V
